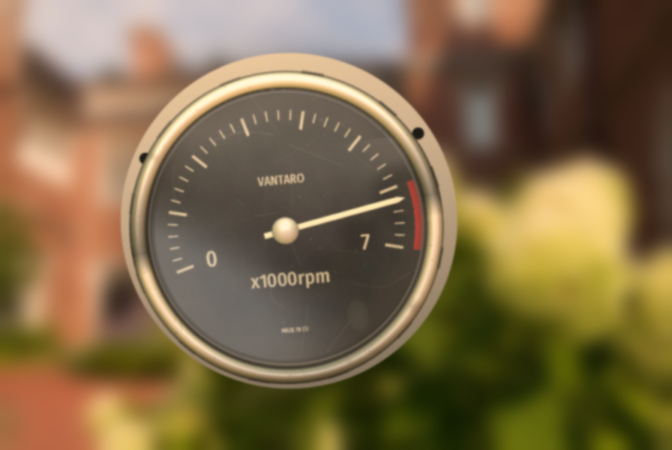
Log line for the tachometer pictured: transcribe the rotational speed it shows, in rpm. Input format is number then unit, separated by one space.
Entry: 6200 rpm
